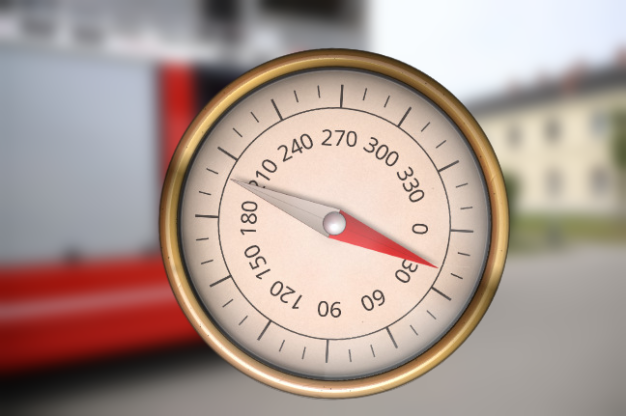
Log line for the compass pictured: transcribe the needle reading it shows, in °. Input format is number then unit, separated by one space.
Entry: 20 °
